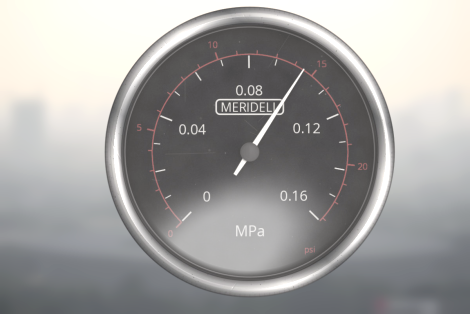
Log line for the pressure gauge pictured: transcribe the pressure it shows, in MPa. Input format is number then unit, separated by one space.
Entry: 0.1 MPa
